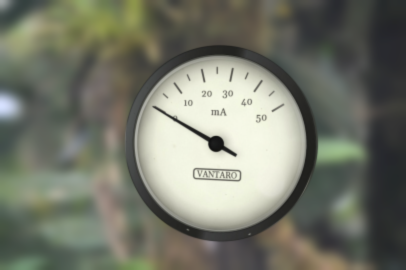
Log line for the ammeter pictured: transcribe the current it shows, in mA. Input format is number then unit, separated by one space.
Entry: 0 mA
